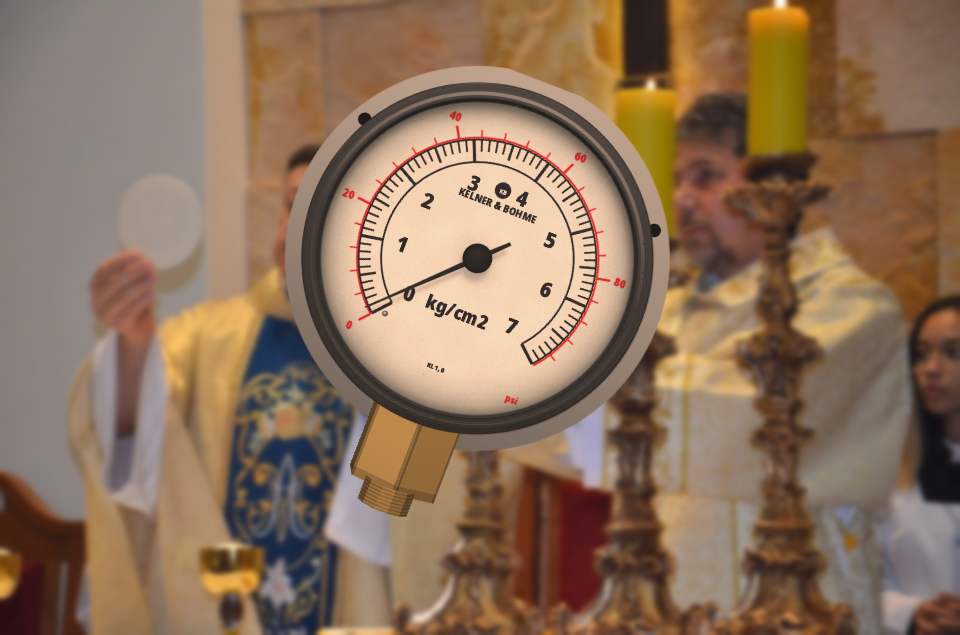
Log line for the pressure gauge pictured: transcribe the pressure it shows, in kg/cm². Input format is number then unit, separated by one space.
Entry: 0.1 kg/cm²
